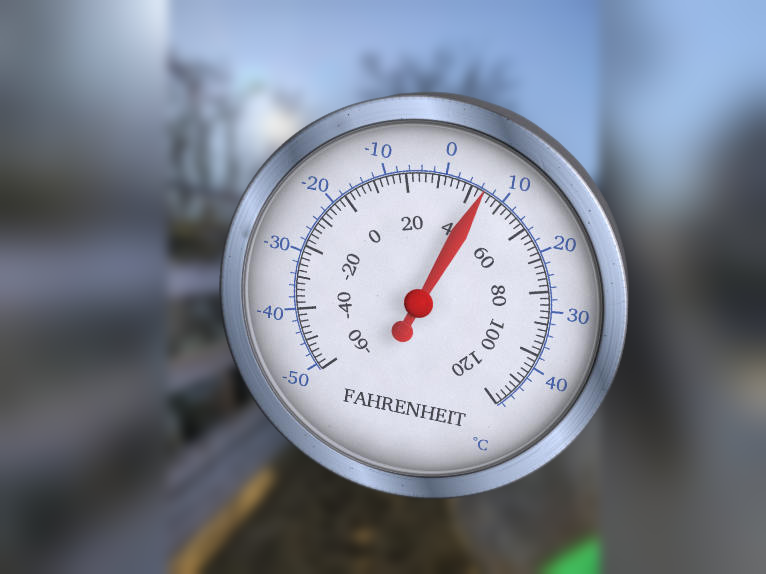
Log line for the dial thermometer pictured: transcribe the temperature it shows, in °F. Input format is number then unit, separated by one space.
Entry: 44 °F
